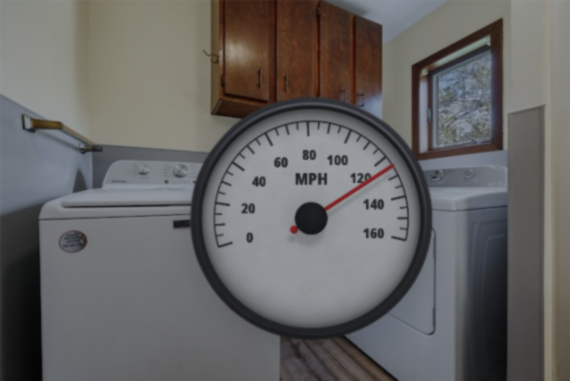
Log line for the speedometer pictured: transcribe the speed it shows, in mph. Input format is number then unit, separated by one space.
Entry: 125 mph
